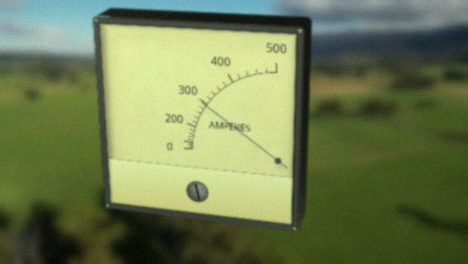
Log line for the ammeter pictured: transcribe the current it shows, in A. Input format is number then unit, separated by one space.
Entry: 300 A
